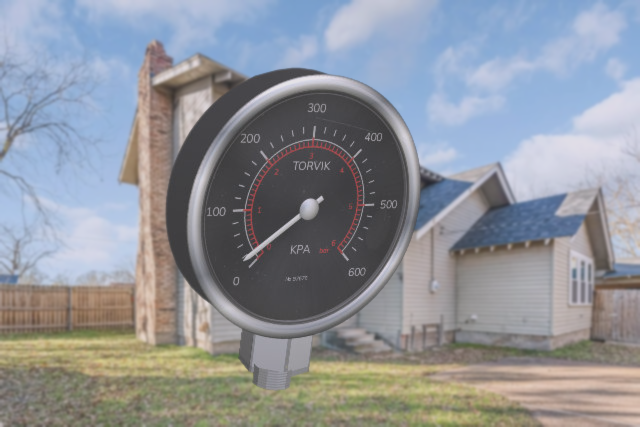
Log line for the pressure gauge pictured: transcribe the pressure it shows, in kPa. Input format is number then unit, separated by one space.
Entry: 20 kPa
